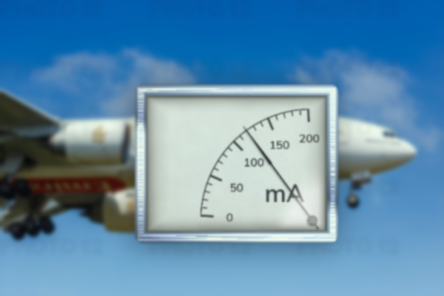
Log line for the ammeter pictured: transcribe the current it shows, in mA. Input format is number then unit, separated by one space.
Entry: 120 mA
